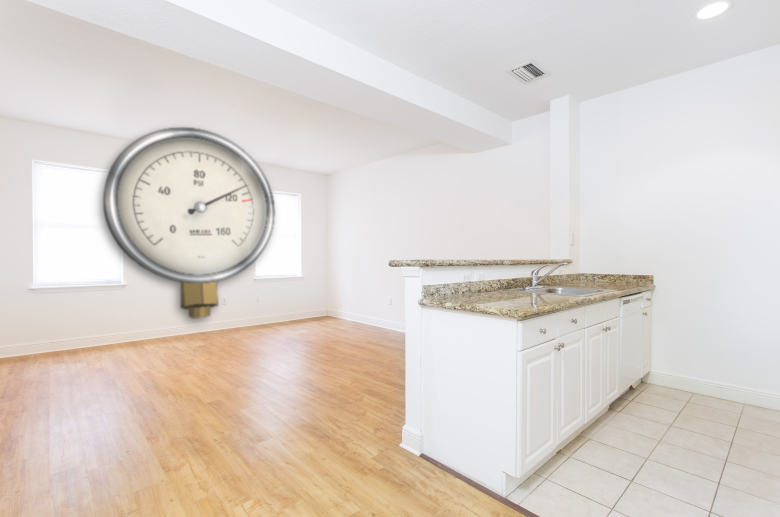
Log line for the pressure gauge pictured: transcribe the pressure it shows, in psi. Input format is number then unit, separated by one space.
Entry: 115 psi
